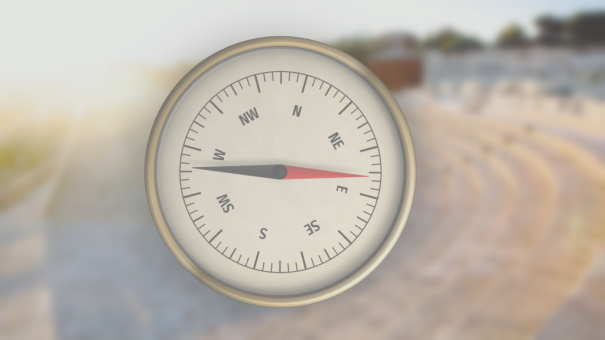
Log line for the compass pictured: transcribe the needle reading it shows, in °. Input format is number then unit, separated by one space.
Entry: 77.5 °
